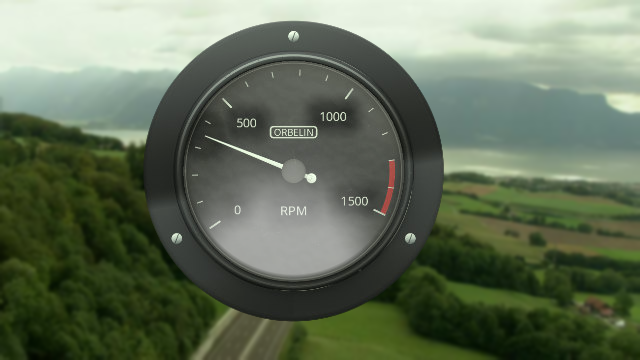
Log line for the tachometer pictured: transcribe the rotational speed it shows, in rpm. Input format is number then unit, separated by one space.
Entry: 350 rpm
